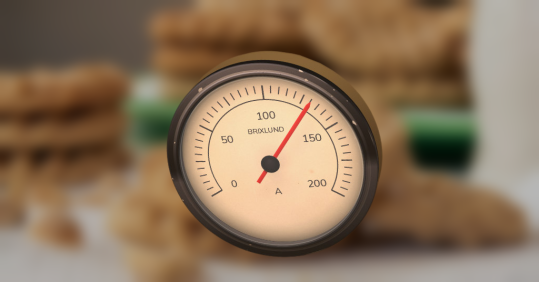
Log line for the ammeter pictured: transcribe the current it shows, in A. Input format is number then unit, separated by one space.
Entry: 130 A
